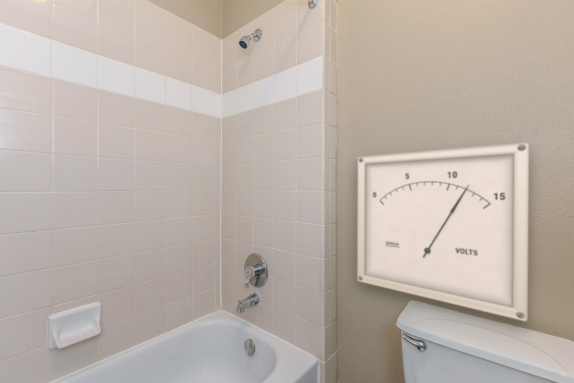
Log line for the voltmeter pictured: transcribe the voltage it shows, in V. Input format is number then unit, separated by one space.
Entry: 12 V
